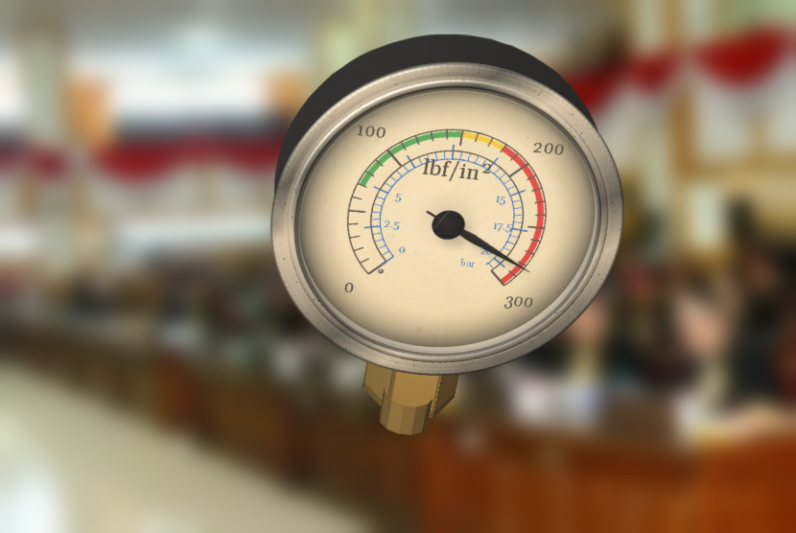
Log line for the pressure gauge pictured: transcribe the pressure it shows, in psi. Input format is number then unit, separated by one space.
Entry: 280 psi
